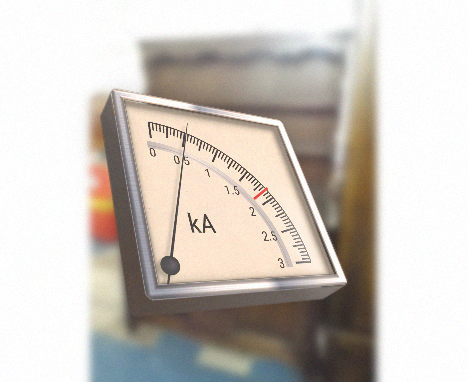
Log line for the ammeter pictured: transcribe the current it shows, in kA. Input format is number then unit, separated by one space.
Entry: 0.5 kA
